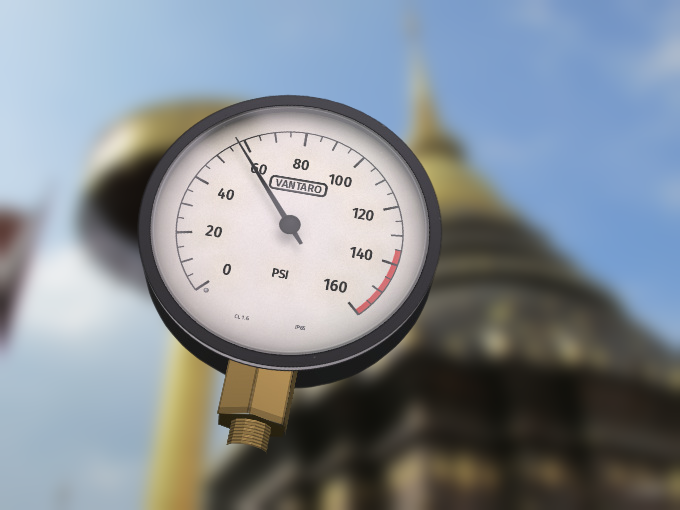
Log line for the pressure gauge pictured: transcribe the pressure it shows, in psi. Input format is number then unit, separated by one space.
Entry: 57.5 psi
